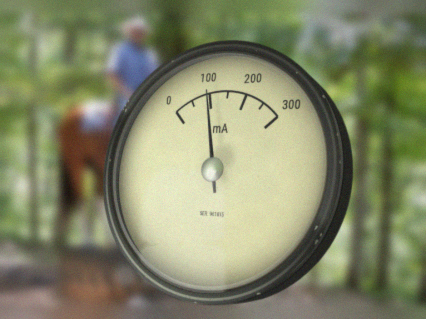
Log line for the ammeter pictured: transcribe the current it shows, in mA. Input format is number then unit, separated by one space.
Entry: 100 mA
